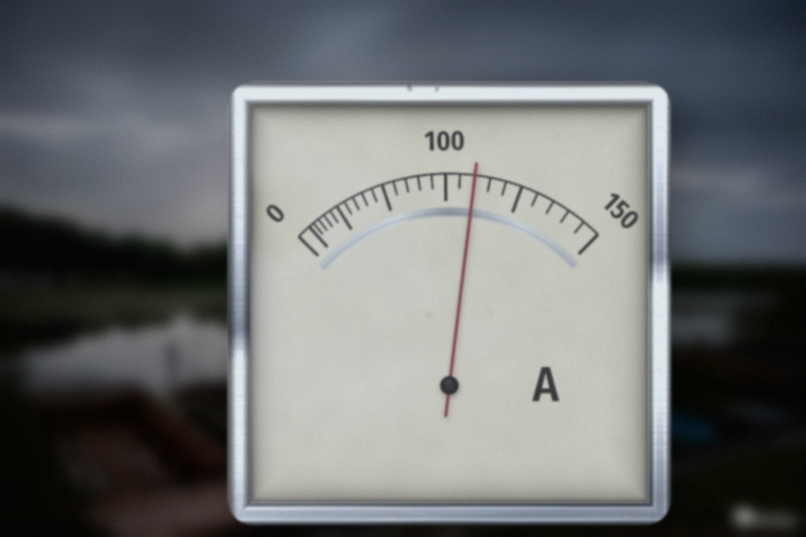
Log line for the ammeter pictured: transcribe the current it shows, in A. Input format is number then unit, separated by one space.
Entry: 110 A
